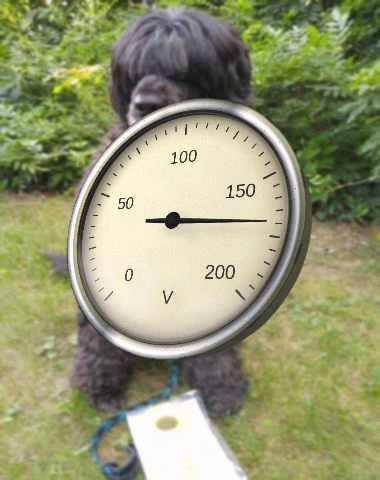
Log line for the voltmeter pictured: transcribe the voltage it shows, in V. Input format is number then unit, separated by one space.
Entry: 170 V
